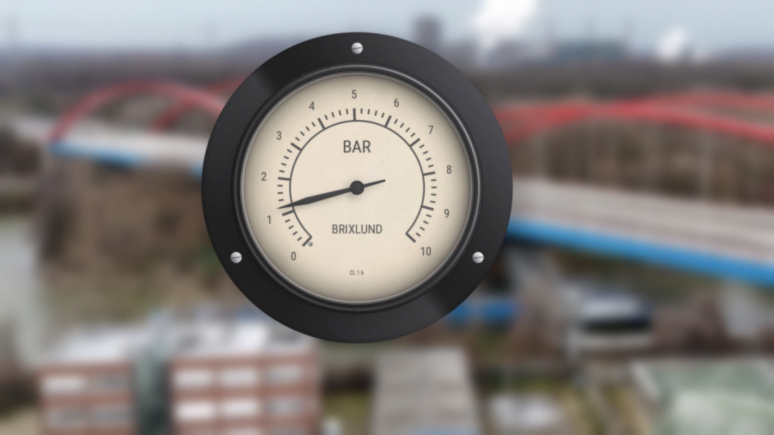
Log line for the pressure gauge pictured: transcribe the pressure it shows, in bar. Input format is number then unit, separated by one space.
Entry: 1.2 bar
